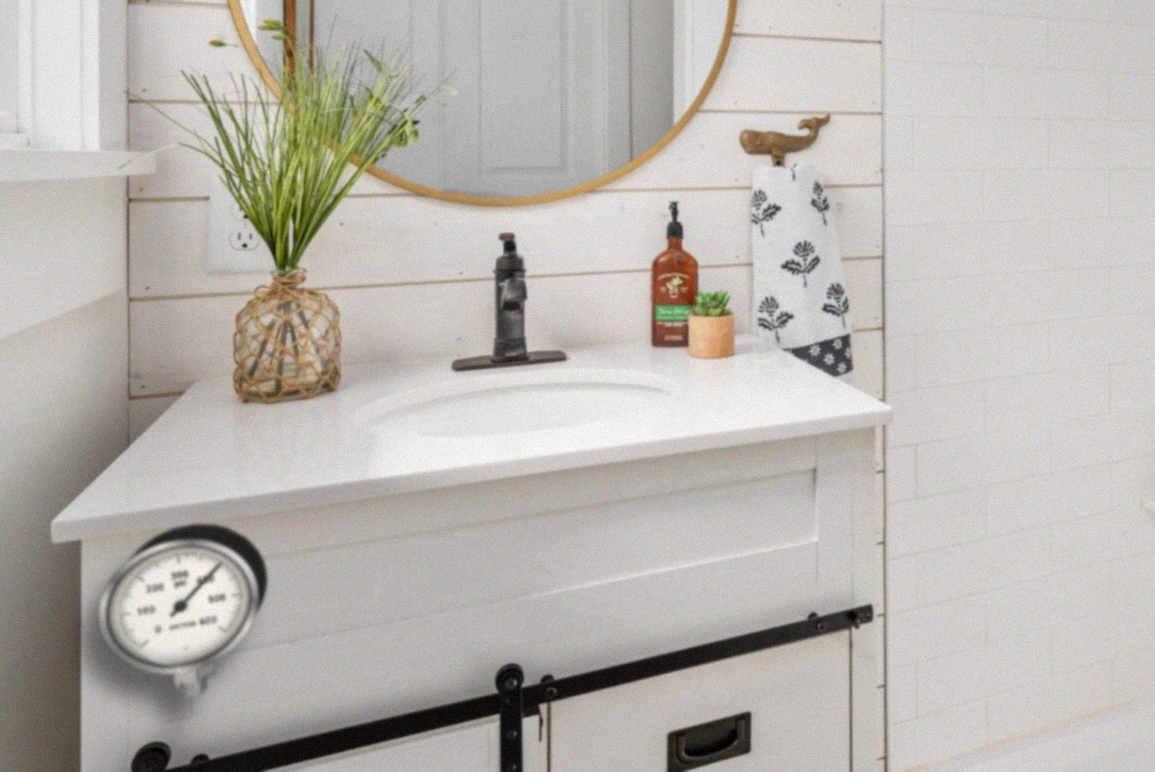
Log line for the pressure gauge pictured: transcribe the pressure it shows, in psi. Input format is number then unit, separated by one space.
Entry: 400 psi
